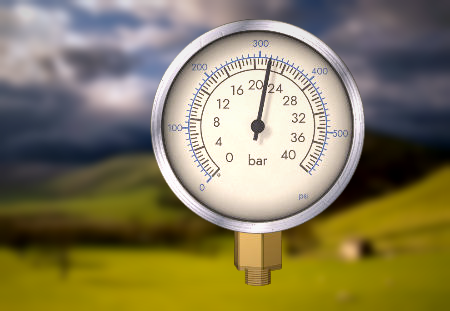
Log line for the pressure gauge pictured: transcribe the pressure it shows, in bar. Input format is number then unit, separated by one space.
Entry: 22 bar
